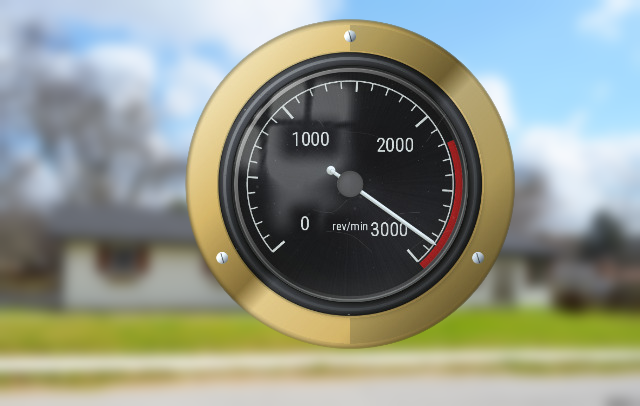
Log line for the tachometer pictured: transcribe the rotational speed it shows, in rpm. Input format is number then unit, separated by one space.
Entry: 2850 rpm
